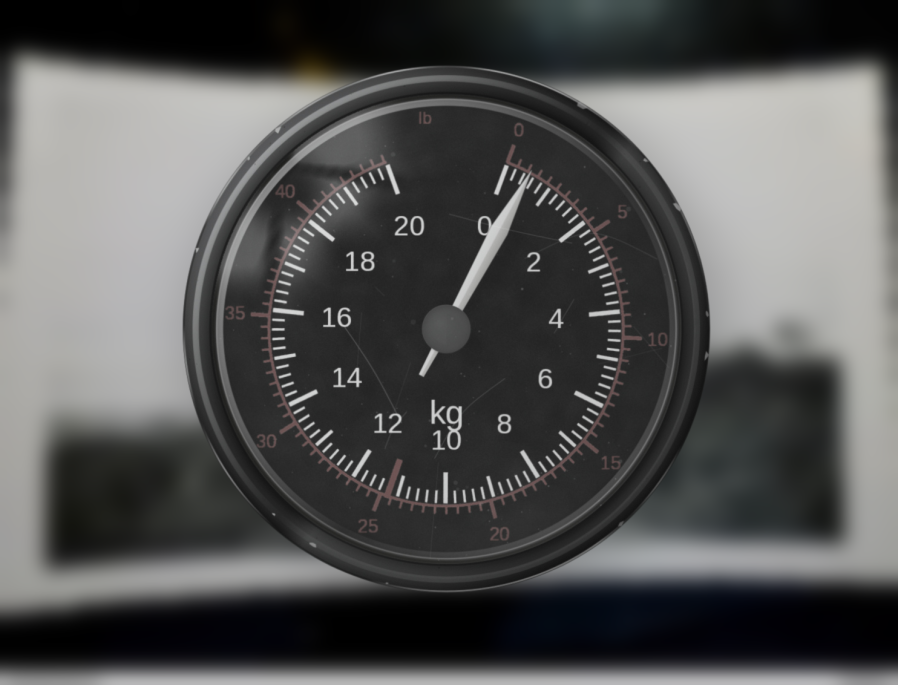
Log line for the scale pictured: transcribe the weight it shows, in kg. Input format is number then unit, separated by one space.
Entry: 0.5 kg
